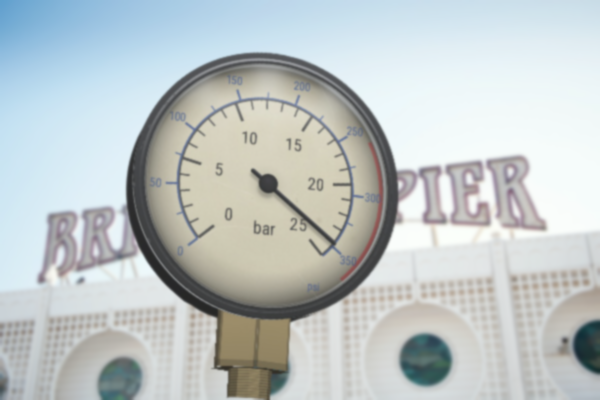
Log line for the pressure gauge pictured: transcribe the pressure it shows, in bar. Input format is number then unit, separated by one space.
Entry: 24 bar
